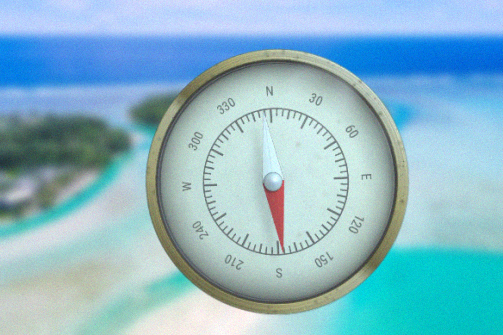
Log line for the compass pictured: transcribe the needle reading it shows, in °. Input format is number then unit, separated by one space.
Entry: 175 °
